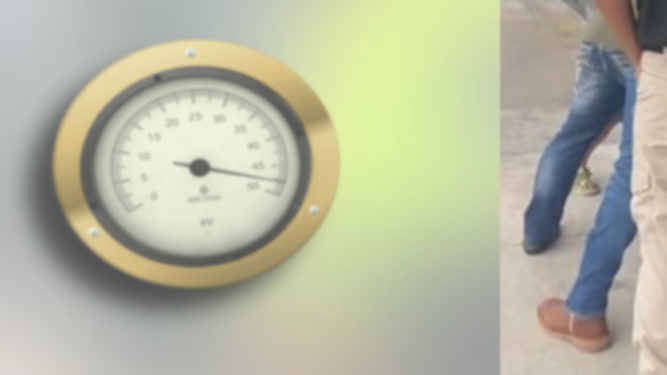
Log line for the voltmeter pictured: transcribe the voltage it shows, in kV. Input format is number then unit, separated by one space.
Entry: 47.5 kV
